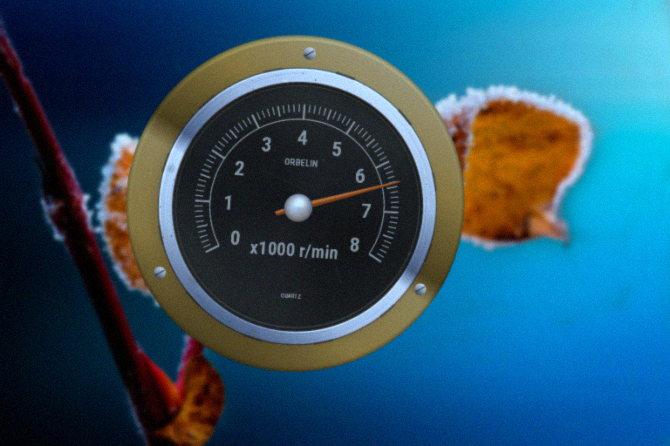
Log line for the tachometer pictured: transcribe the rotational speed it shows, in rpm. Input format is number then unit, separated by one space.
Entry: 6400 rpm
